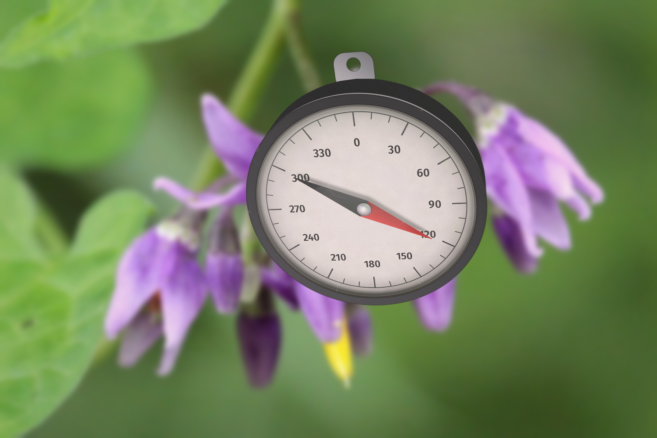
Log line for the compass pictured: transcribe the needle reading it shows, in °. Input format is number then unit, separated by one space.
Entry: 120 °
